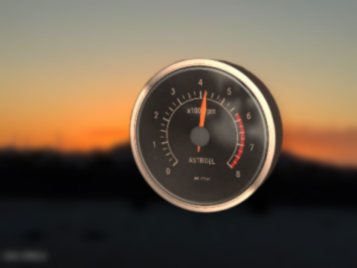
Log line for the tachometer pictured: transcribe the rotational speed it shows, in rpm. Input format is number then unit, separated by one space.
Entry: 4250 rpm
